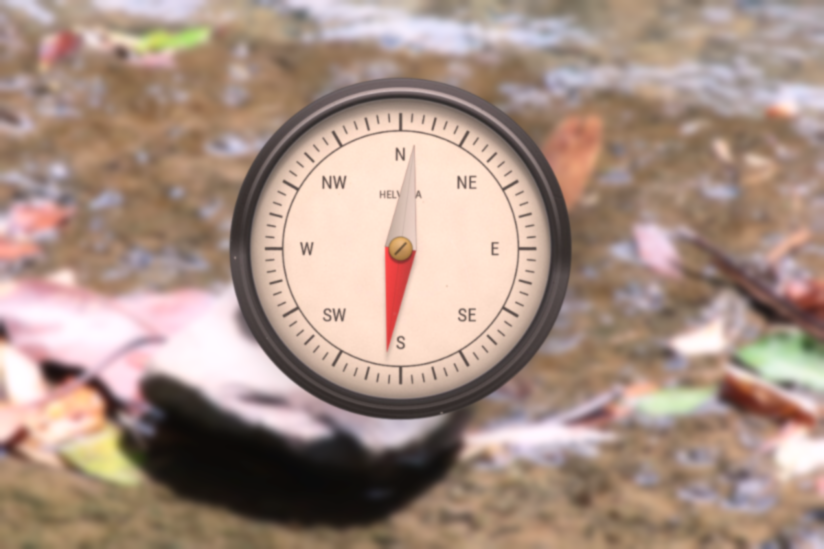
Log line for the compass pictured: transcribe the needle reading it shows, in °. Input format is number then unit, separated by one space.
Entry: 187.5 °
